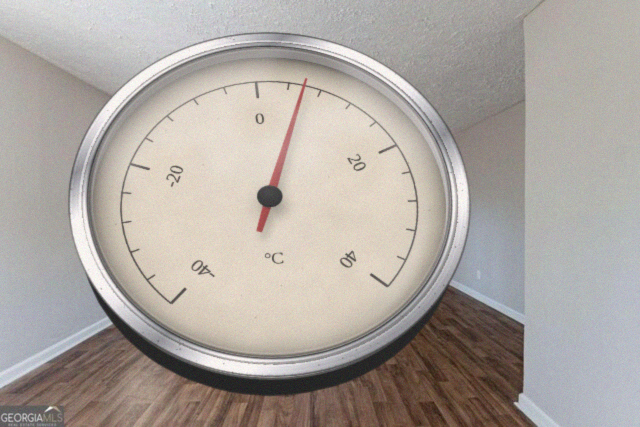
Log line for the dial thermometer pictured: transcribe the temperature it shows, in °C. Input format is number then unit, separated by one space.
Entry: 6 °C
